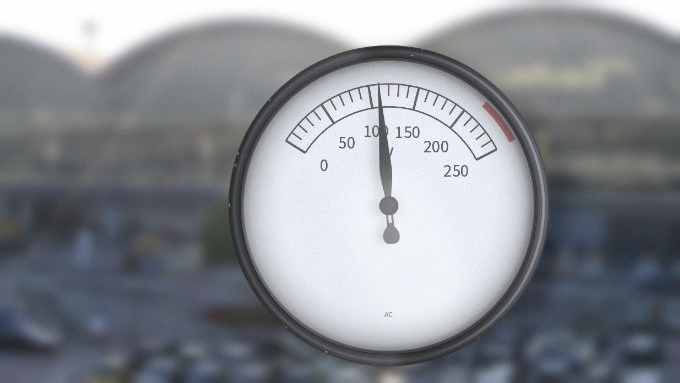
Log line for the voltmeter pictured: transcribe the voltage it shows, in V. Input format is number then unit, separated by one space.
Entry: 110 V
